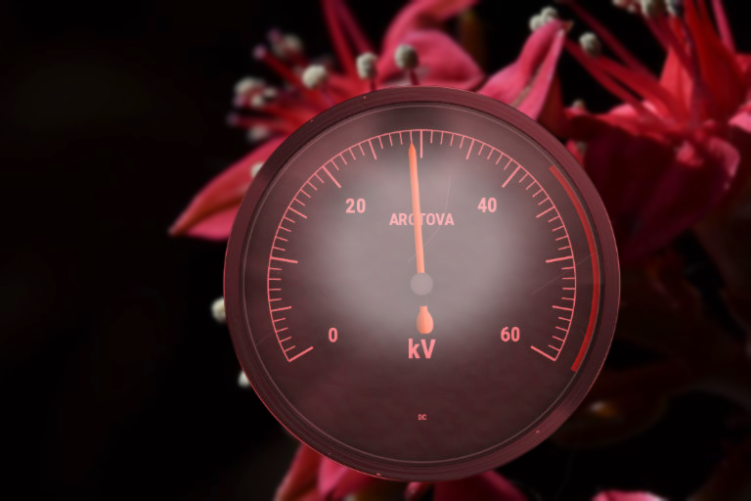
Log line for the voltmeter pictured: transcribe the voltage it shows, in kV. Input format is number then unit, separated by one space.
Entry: 29 kV
